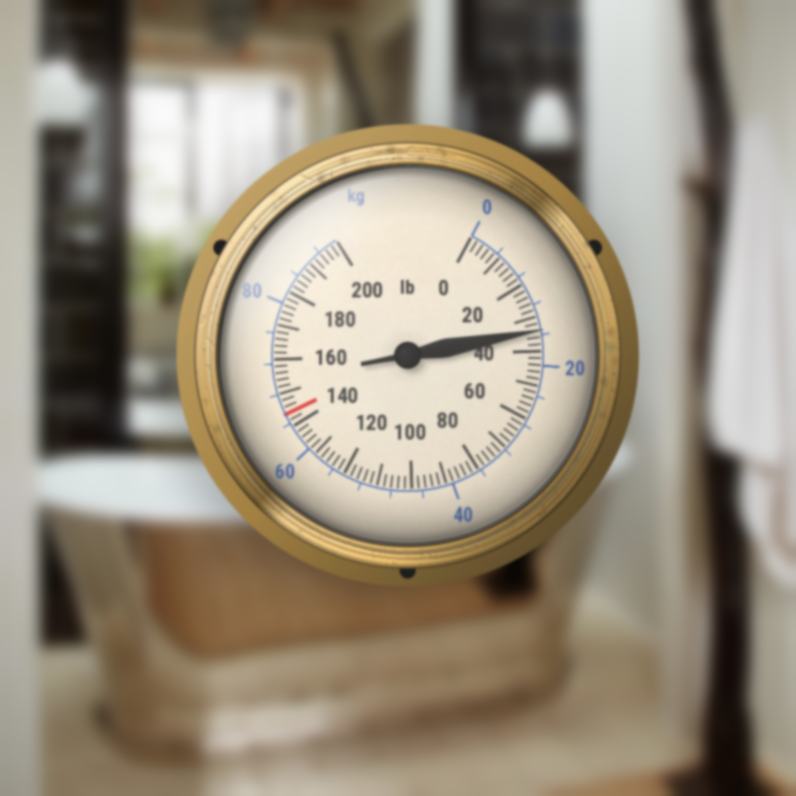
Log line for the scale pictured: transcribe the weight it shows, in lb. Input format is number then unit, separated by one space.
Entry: 34 lb
